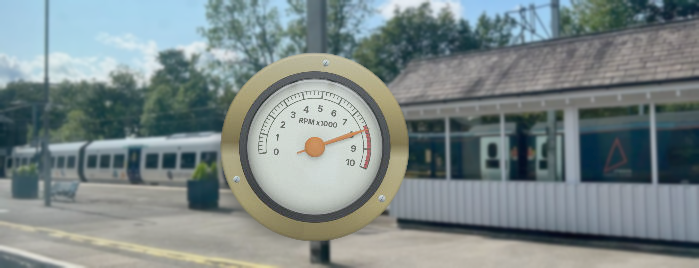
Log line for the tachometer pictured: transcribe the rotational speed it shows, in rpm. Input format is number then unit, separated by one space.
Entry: 8000 rpm
